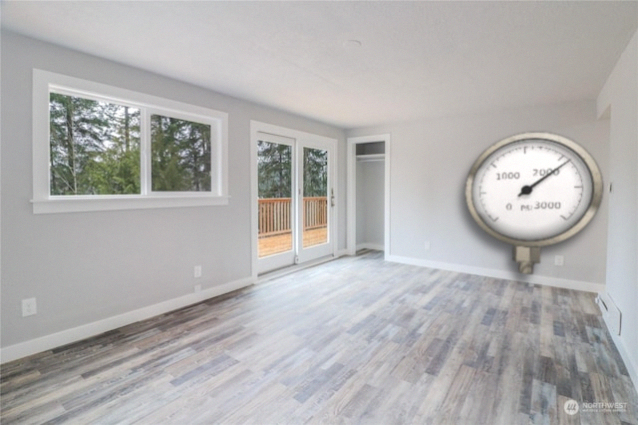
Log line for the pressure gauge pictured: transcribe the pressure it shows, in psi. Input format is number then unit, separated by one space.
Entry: 2100 psi
